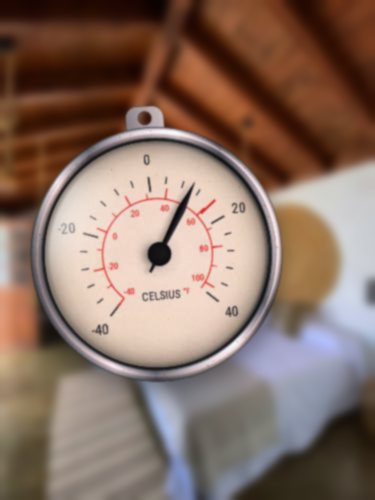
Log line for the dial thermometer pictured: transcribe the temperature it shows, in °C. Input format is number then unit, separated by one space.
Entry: 10 °C
